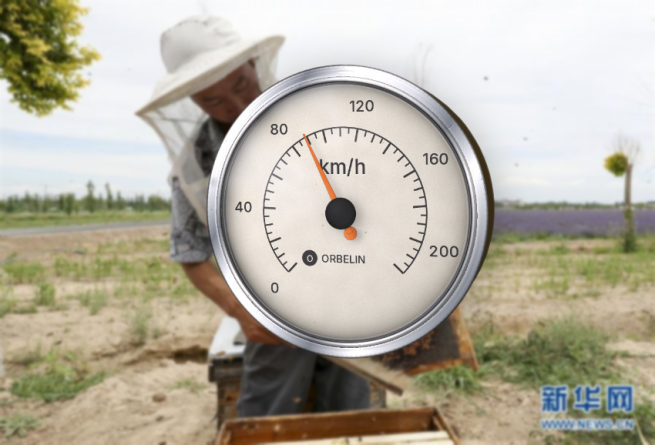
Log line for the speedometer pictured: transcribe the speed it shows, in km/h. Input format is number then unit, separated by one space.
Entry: 90 km/h
